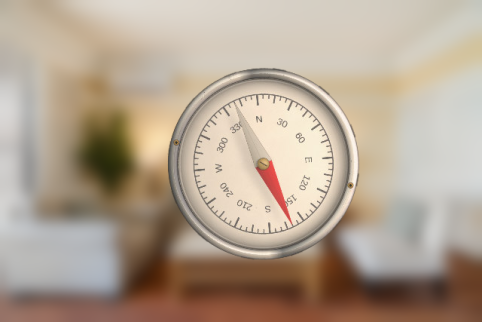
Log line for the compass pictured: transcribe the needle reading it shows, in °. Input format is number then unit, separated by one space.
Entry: 160 °
